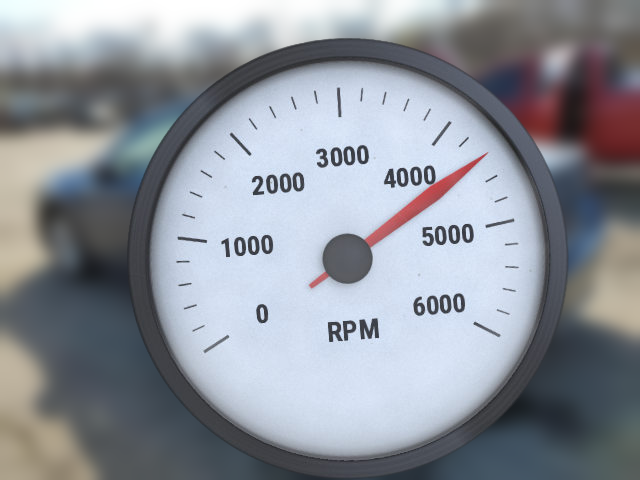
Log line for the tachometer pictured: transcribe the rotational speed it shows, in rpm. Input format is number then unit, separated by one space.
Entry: 4400 rpm
